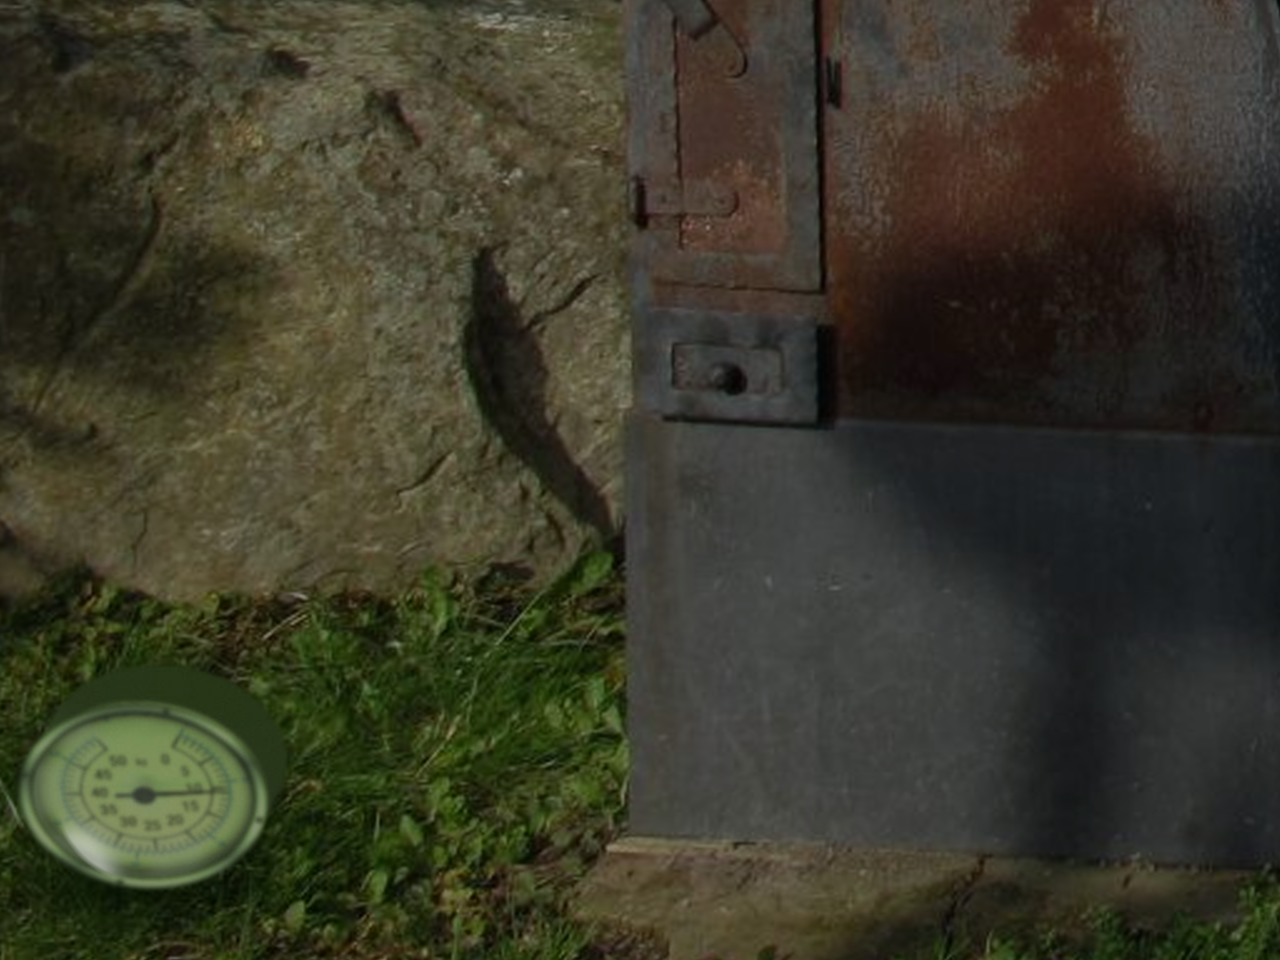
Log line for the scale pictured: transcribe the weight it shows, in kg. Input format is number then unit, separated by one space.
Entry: 10 kg
